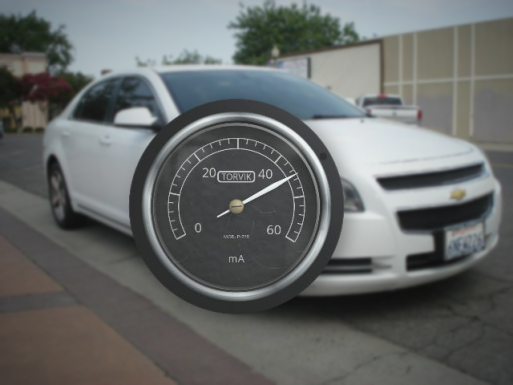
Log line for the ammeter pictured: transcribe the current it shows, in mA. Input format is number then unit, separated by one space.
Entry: 45 mA
